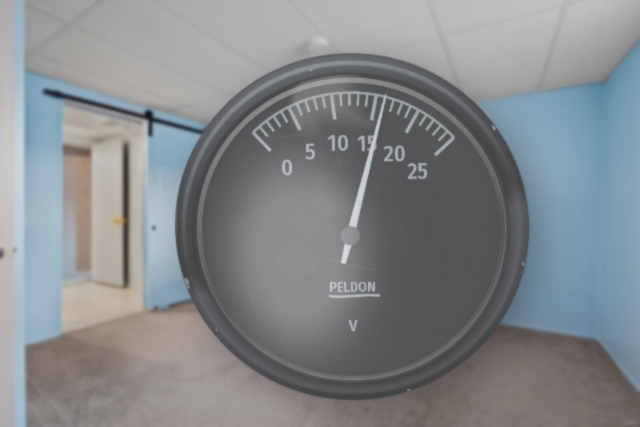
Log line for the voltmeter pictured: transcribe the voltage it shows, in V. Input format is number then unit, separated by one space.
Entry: 16 V
